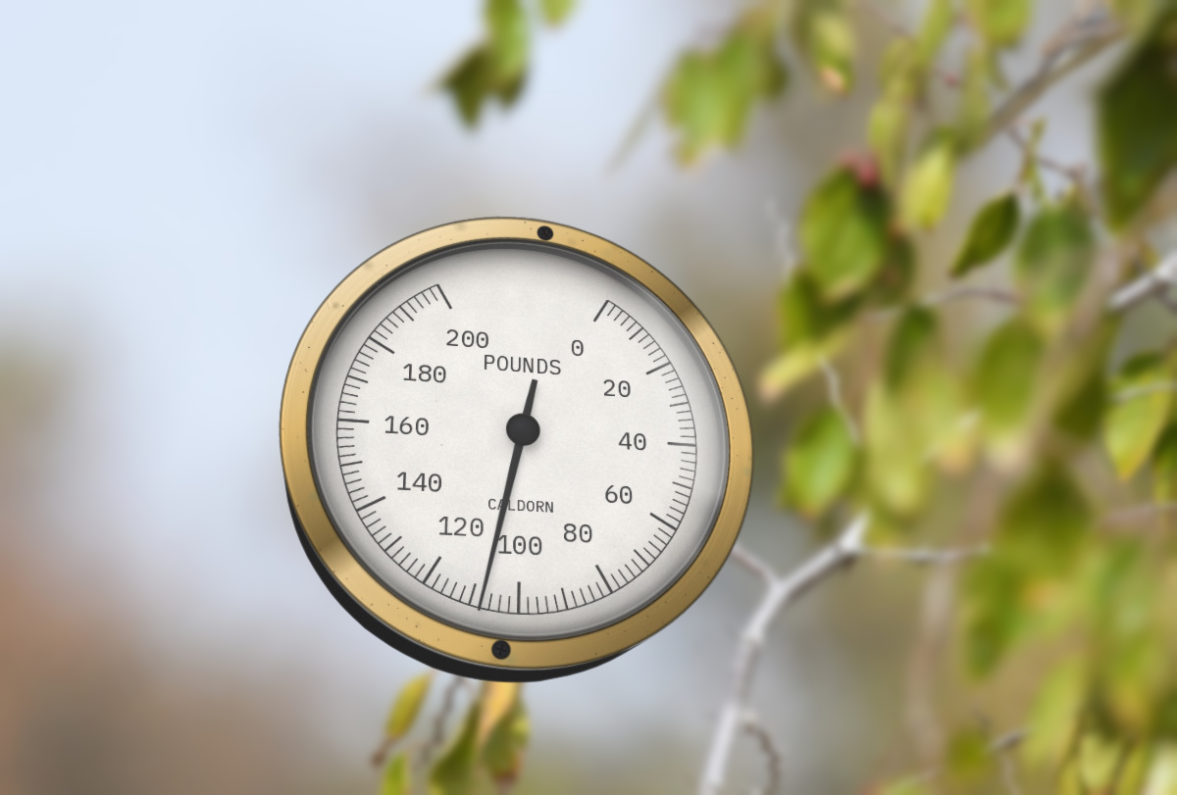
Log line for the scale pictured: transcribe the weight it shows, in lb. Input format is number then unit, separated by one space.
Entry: 108 lb
